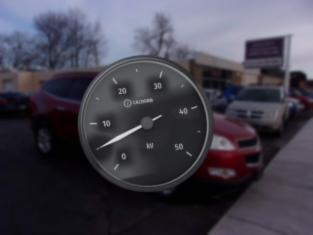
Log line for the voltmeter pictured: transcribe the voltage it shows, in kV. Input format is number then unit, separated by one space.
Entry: 5 kV
